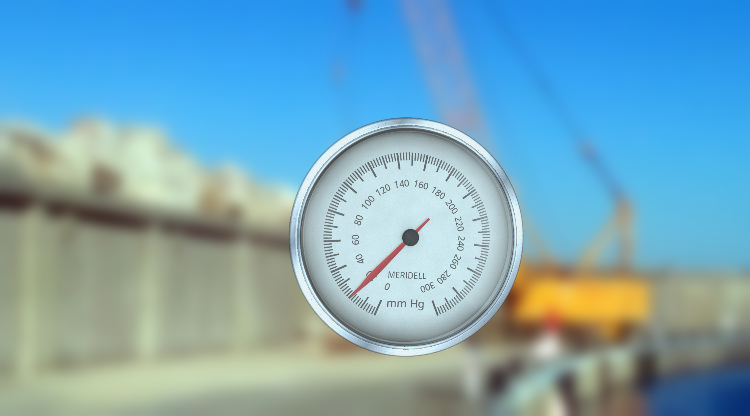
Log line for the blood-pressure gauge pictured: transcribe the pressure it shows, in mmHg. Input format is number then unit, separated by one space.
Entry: 20 mmHg
